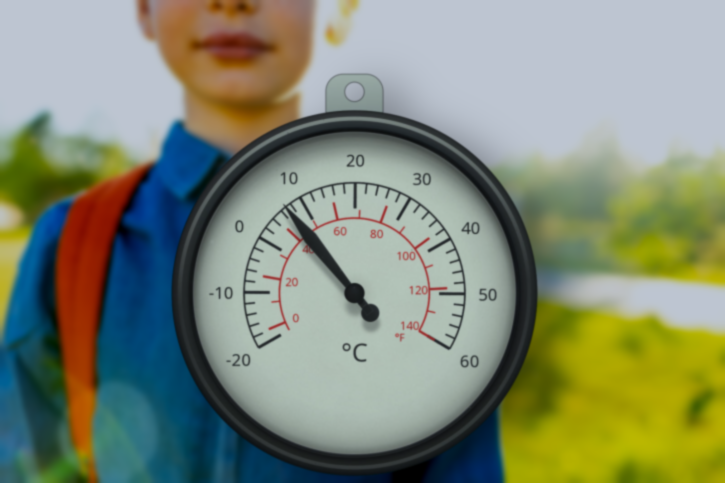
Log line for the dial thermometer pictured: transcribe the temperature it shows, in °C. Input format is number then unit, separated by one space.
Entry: 7 °C
